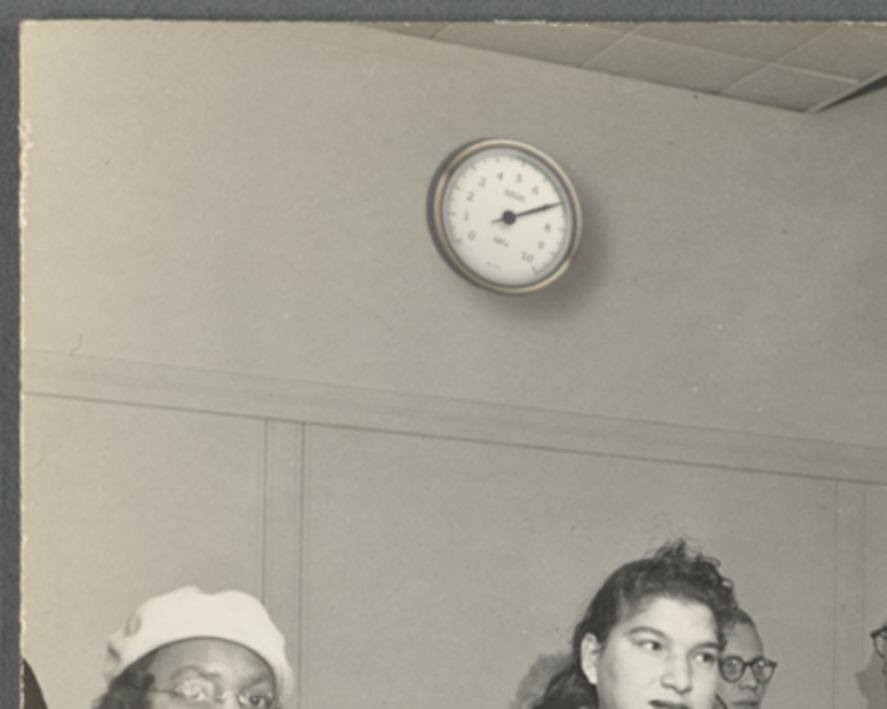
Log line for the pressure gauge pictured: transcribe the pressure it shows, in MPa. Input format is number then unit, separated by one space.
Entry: 7 MPa
